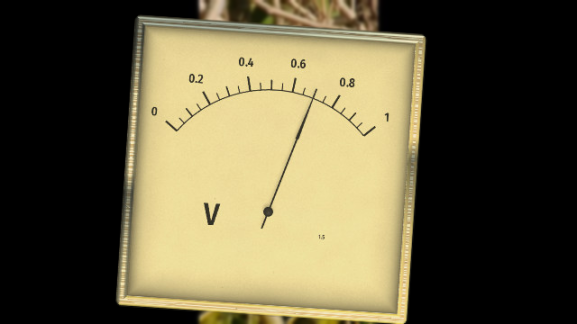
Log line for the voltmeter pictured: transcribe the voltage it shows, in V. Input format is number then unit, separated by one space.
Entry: 0.7 V
